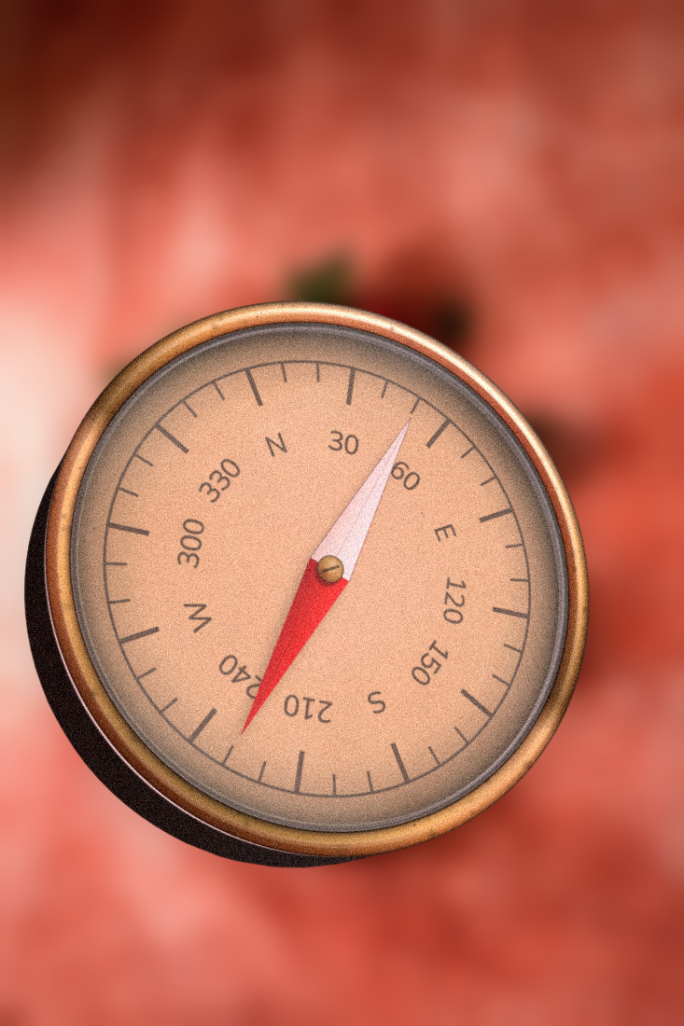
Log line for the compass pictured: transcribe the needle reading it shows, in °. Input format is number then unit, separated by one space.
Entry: 230 °
